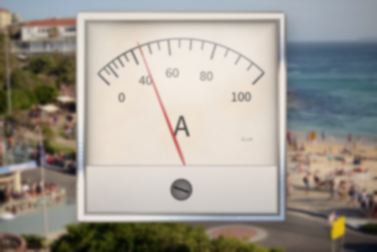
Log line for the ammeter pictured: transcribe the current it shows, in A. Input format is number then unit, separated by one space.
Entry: 45 A
